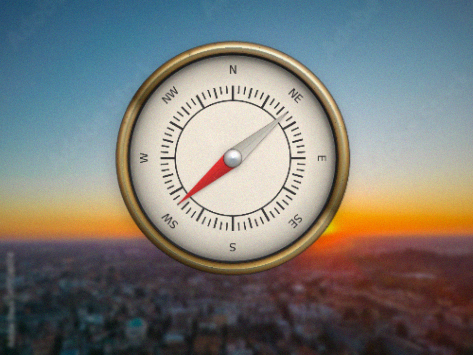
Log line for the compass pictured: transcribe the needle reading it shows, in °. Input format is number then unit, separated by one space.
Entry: 230 °
